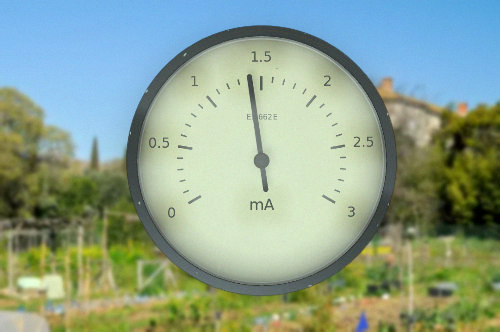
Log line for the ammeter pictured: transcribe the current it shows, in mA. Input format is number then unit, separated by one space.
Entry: 1.4 mA
